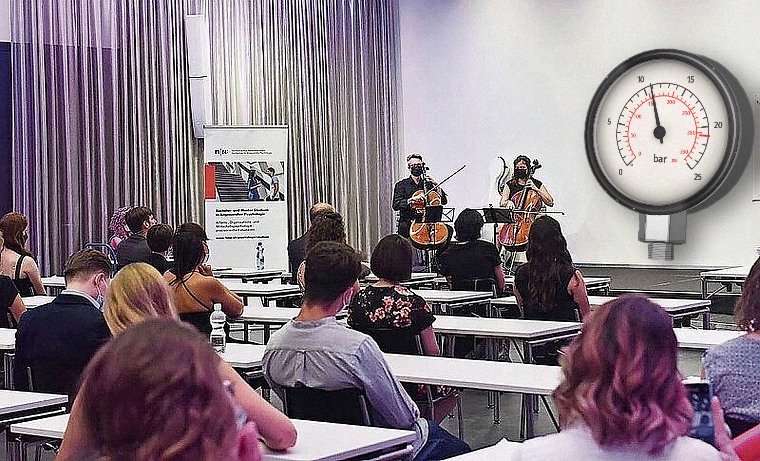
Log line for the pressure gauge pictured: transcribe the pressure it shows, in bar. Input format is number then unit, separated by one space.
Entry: 11 bar
